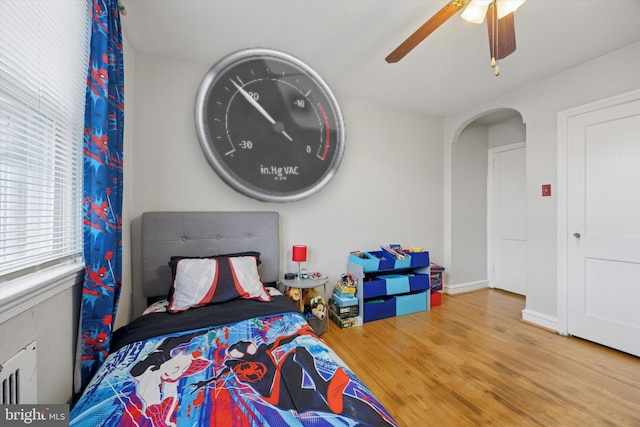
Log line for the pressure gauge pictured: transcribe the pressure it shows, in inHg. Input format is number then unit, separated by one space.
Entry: -21 inHg
